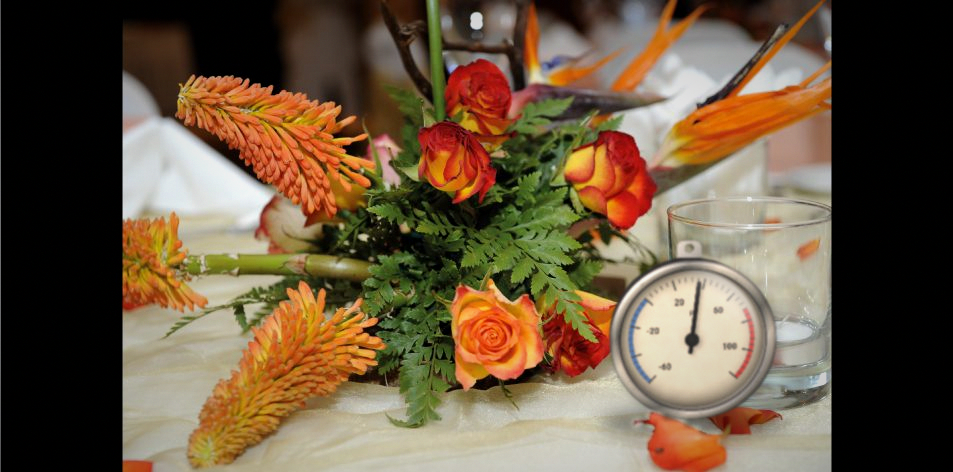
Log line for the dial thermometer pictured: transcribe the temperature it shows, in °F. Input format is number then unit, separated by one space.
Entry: 36 °F
